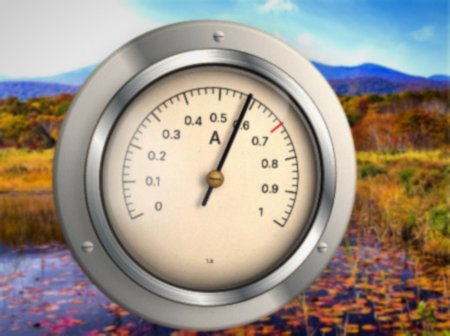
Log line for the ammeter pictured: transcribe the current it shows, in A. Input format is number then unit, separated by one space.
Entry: 0.58 A
